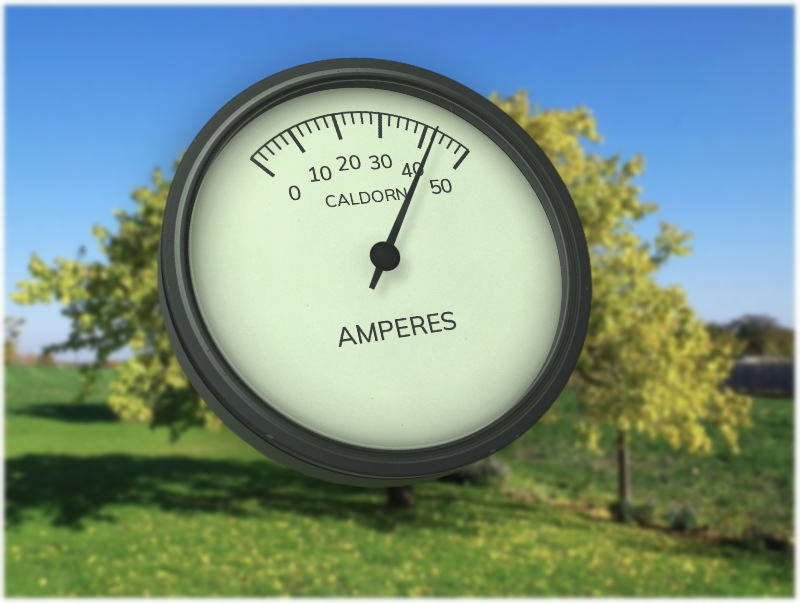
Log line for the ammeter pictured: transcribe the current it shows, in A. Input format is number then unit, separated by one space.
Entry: 42 A
